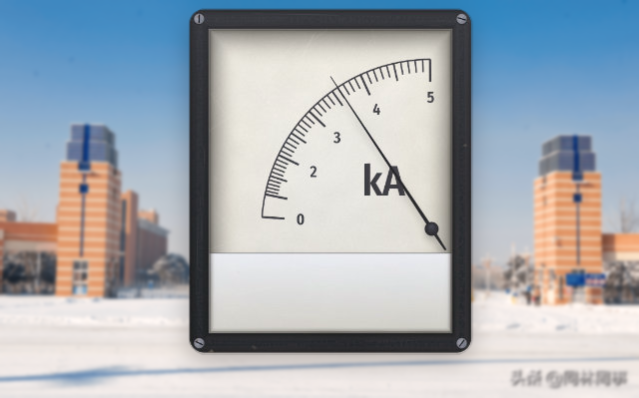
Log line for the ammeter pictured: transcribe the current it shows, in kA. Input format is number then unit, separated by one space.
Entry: 3.6 kA
